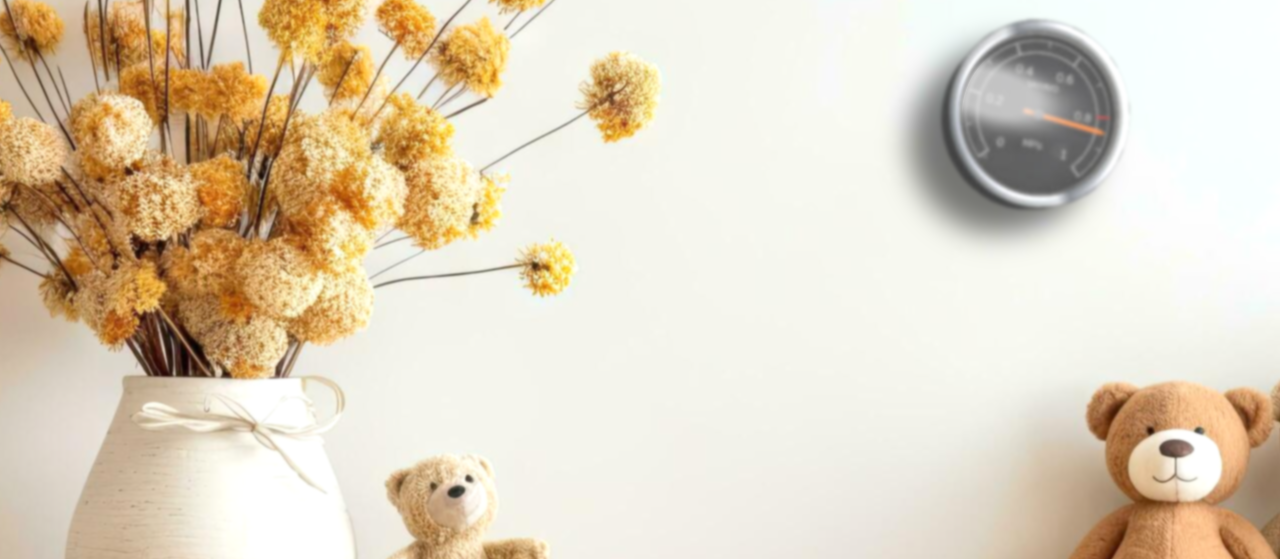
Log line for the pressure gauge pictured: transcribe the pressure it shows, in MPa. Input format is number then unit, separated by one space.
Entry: 0.85 MPa
